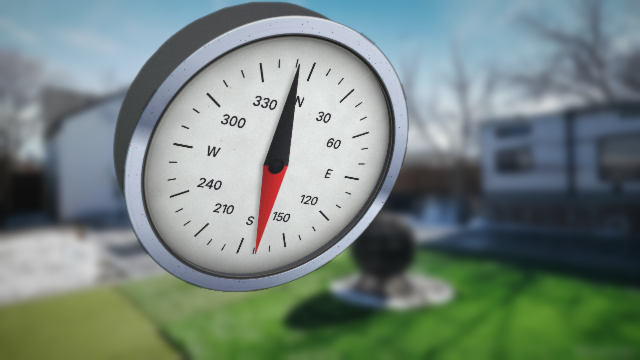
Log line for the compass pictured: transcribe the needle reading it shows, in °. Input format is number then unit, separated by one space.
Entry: 170 °
